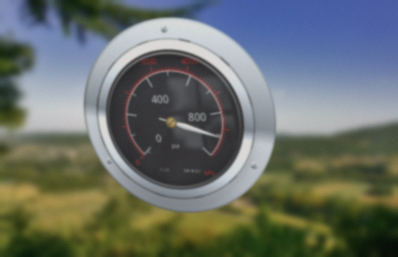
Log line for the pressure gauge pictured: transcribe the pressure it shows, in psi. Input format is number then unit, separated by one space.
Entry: 900 psi
